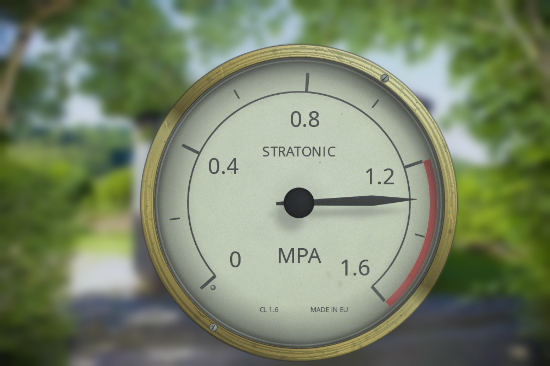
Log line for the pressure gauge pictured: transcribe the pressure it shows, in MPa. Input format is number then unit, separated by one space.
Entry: 1.3 MPa
